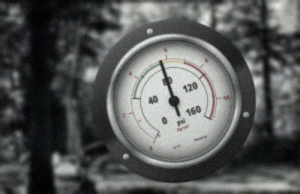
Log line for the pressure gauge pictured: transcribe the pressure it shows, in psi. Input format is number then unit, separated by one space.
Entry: 80 psi
